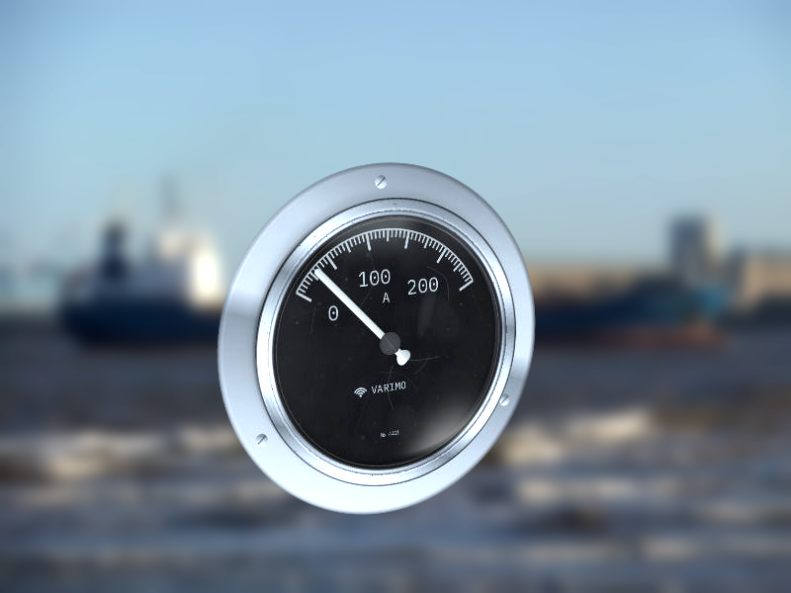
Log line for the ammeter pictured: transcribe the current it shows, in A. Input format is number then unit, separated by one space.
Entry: 30 A
